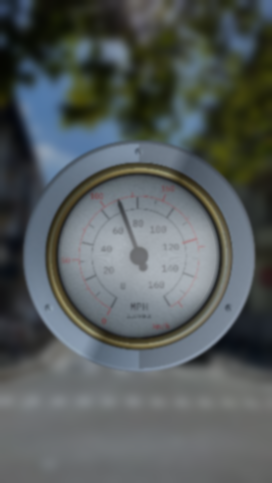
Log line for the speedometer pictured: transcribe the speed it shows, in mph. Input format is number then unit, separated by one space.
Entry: 70 mph
